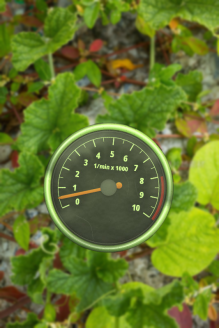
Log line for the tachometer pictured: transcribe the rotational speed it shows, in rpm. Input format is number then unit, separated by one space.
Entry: 500 rpm
